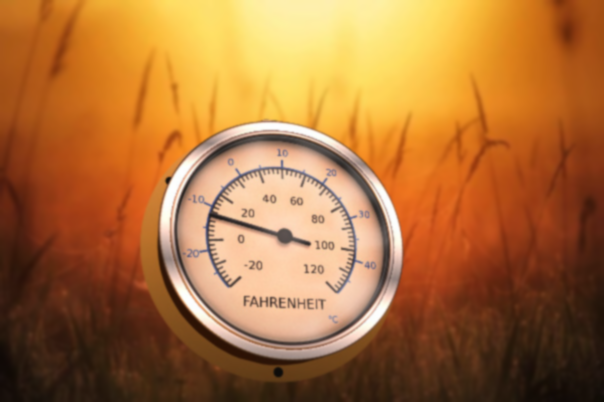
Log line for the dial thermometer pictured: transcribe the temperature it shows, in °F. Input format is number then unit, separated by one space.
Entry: 10 °F
